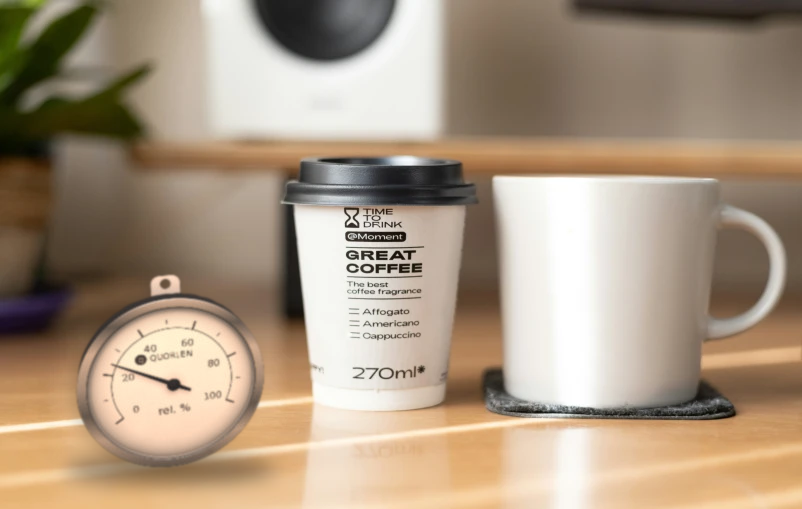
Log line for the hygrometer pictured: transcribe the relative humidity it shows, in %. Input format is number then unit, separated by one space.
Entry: 25 %
